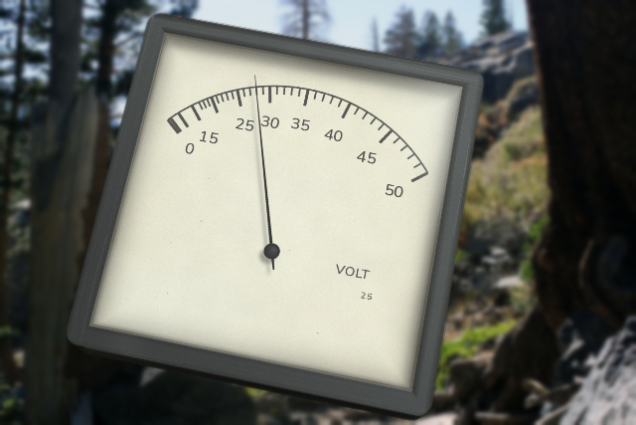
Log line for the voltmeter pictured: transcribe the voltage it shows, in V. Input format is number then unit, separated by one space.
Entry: 28 V
